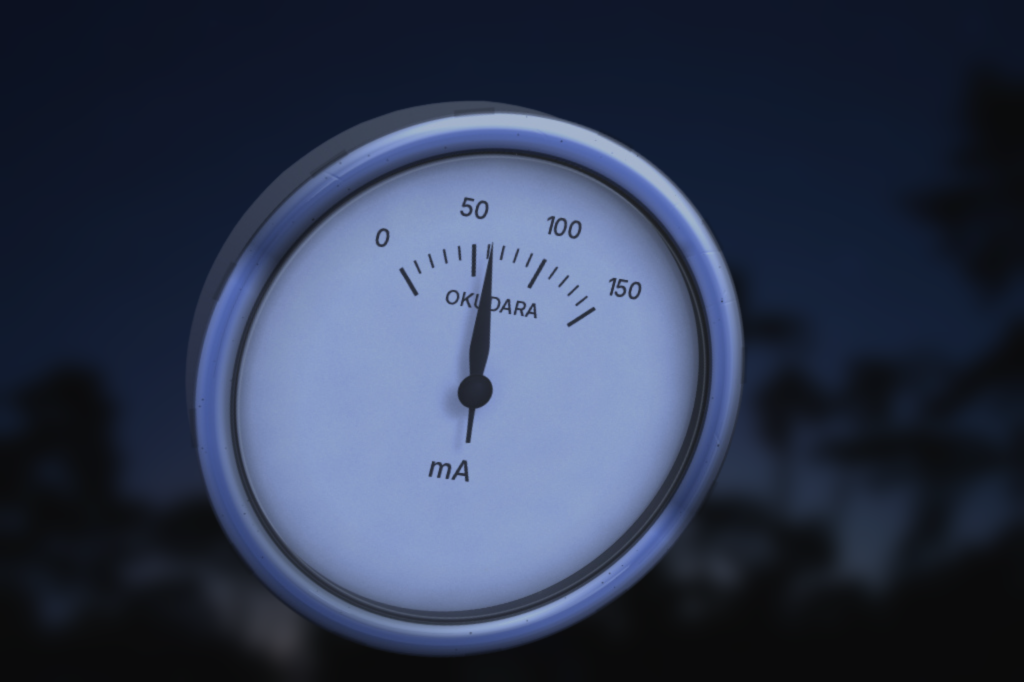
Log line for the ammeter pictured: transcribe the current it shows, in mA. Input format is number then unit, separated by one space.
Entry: 60 mA
